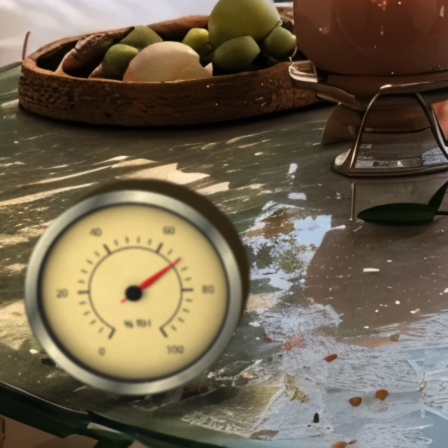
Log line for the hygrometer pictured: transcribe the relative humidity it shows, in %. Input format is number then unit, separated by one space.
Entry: 68 %
